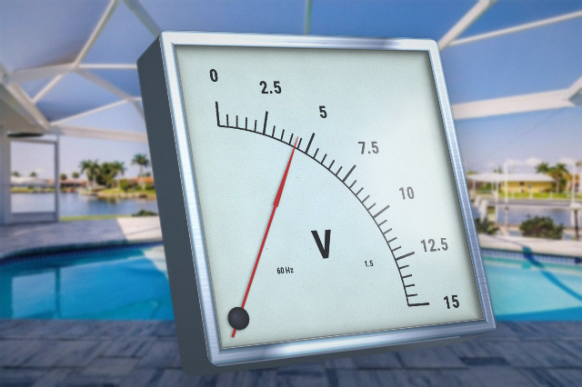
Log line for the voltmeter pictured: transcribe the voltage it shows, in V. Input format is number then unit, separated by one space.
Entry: 4.25 V
